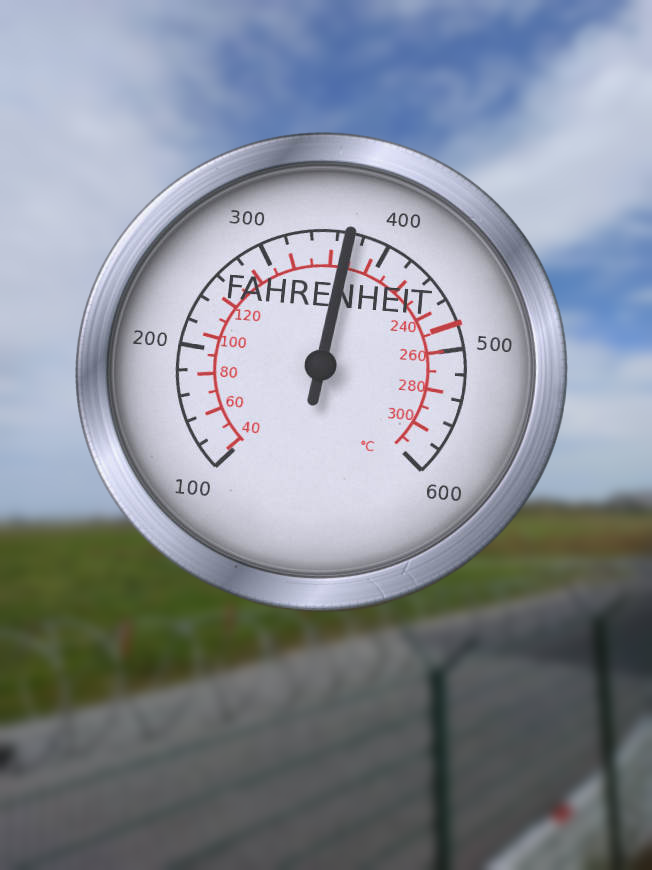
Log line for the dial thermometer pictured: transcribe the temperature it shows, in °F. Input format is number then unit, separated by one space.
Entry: 370 °F
